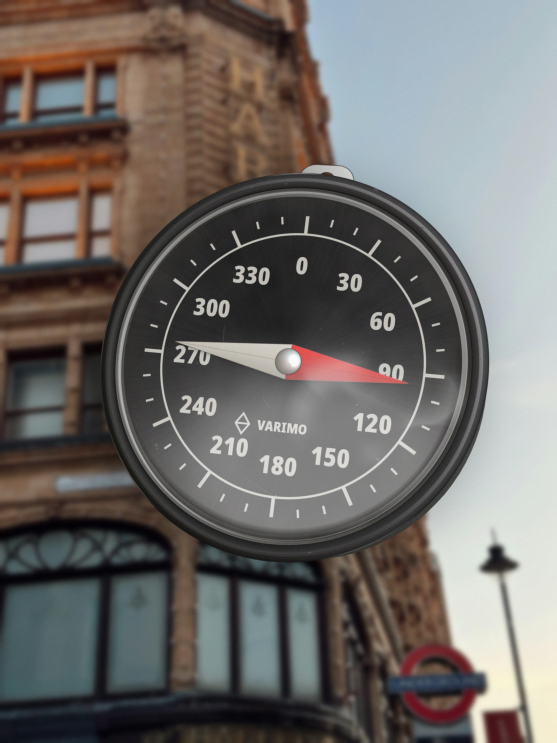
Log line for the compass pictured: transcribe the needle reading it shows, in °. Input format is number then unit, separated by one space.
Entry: 95 °
